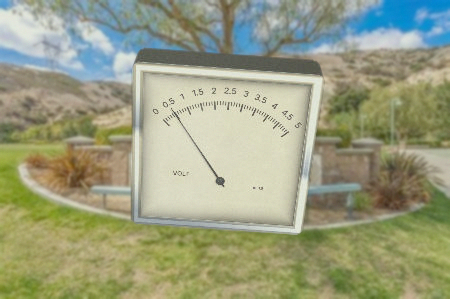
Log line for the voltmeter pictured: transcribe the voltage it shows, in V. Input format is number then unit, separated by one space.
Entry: 0.5 V
